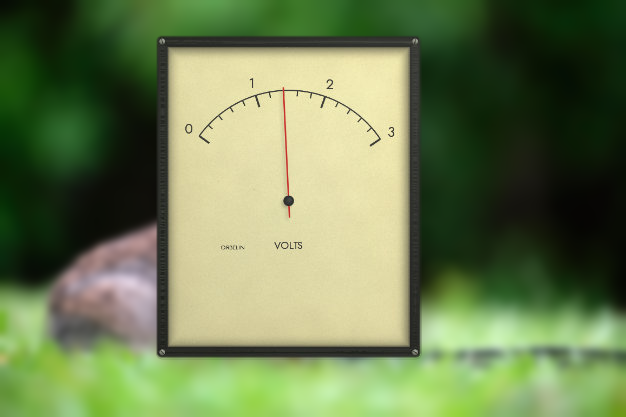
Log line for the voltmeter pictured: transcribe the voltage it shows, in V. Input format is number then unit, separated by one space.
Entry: 1.4 V
